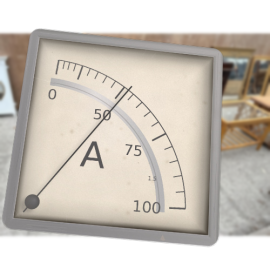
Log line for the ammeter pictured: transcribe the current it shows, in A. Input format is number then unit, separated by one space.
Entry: 52.5 A
